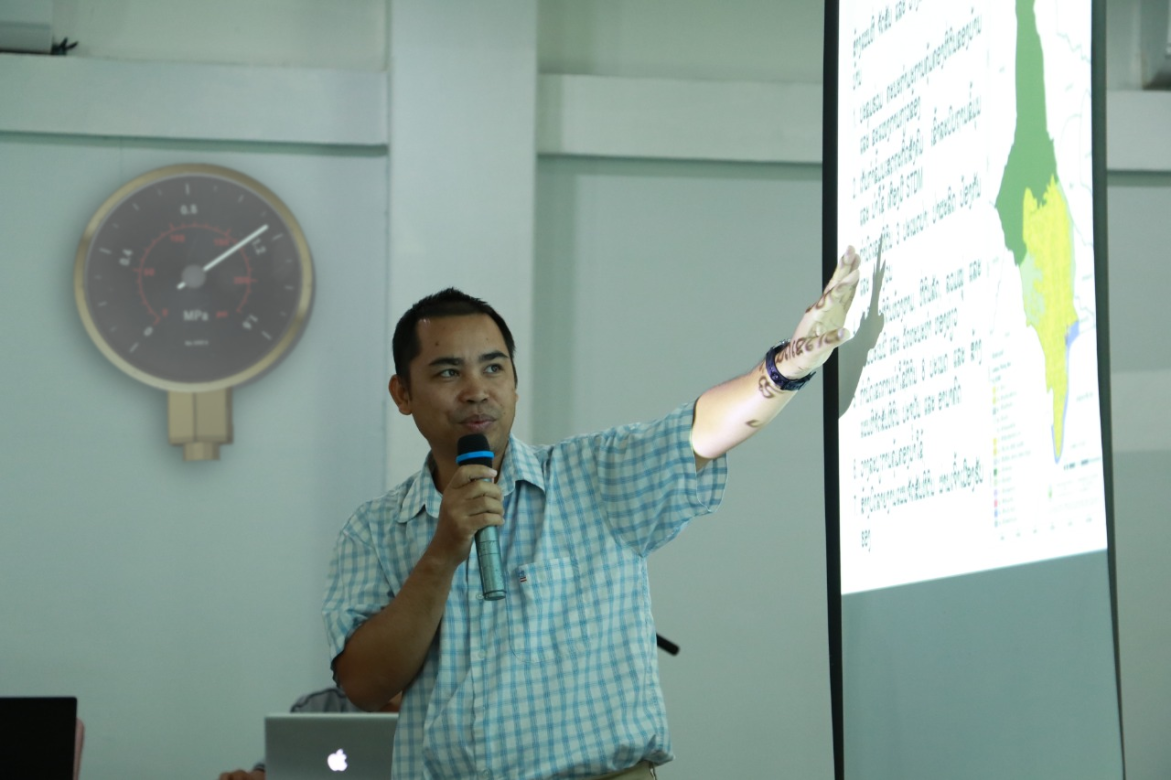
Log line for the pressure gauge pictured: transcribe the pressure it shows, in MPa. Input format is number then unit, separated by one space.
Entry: 1.15 MPa
